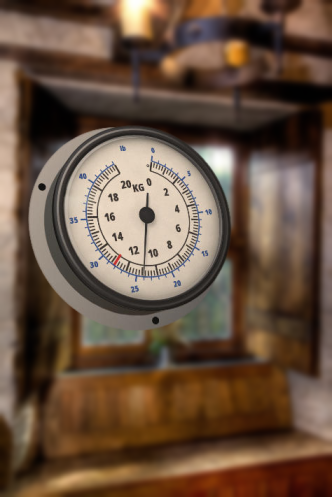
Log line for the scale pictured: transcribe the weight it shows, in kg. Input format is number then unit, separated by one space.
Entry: 11 kg
